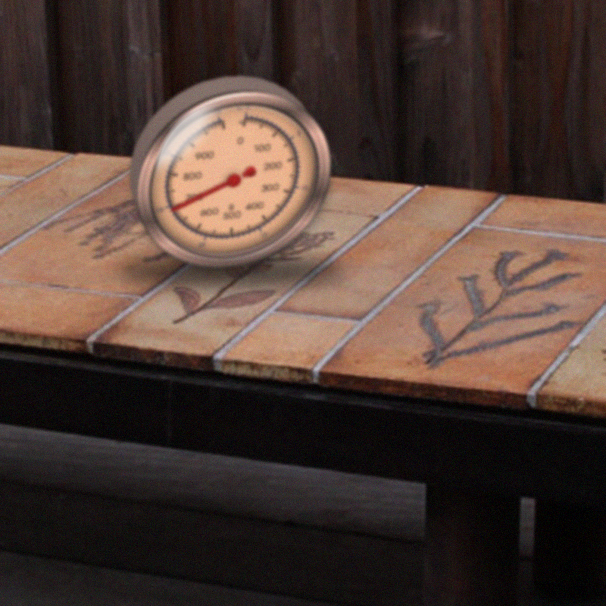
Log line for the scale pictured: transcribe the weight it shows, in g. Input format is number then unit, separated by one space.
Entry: 700 g
